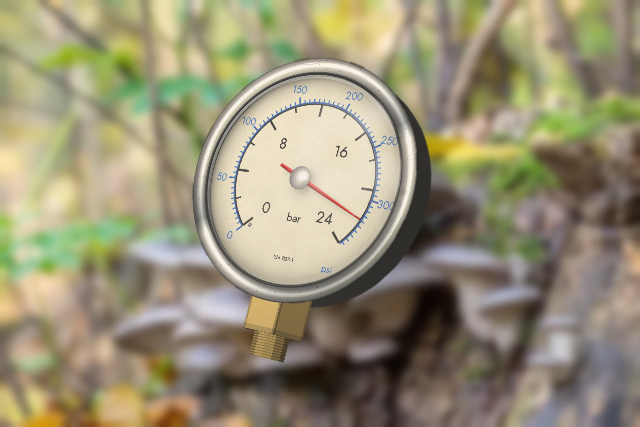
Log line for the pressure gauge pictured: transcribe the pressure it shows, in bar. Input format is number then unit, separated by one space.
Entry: 22 bar
